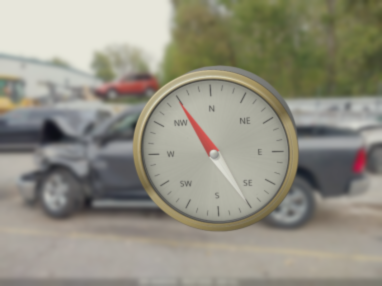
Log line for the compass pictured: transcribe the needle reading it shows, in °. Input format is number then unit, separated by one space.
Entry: 330 °
